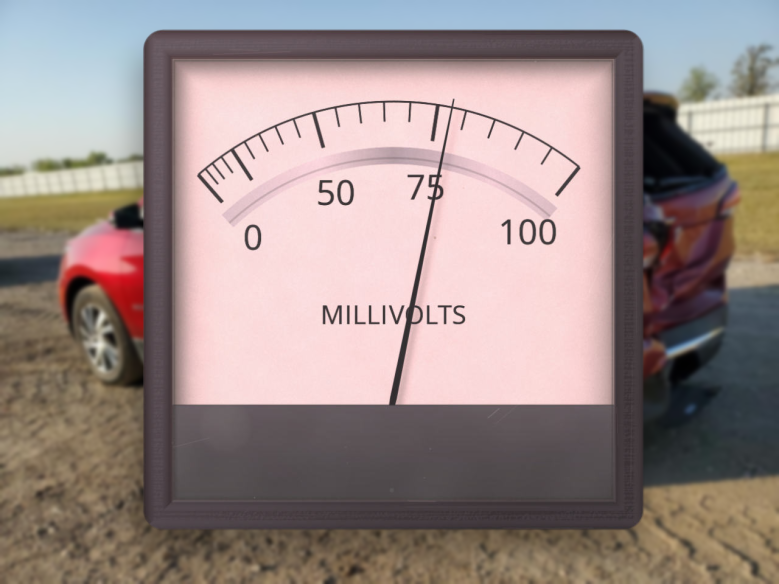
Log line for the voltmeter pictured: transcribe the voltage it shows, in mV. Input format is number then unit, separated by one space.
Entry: 77.5 mV
